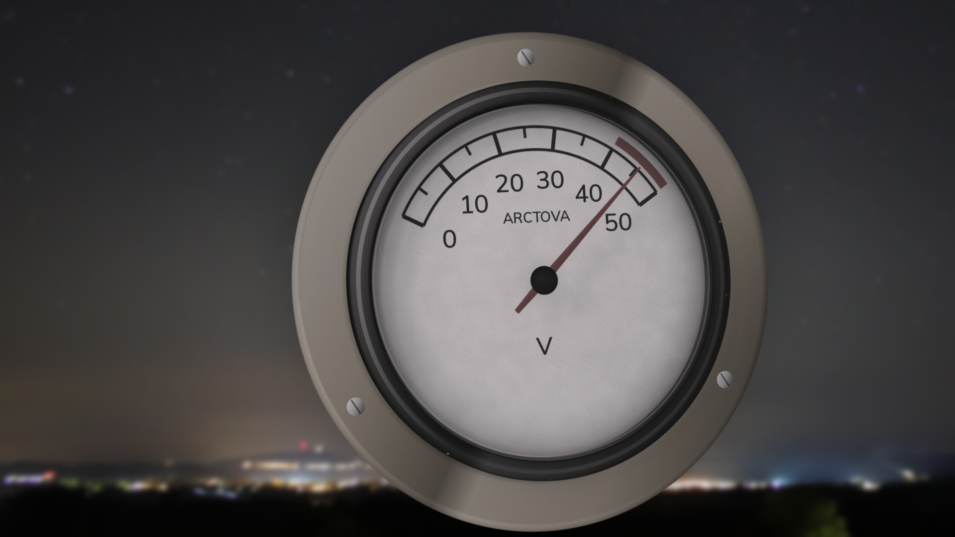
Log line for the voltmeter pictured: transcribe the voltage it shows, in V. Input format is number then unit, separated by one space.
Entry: 45 V
